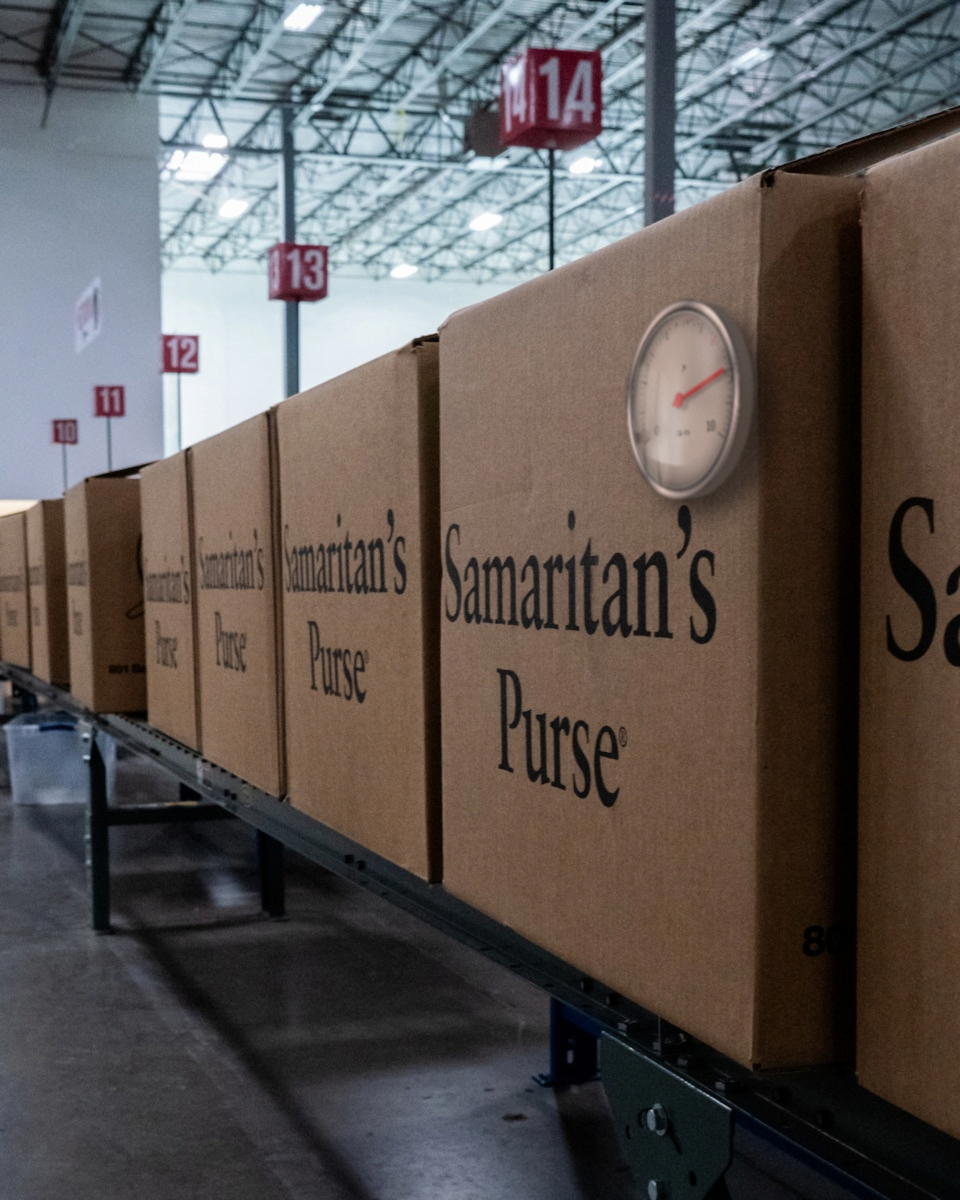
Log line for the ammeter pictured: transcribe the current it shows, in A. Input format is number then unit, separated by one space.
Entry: 8 A
